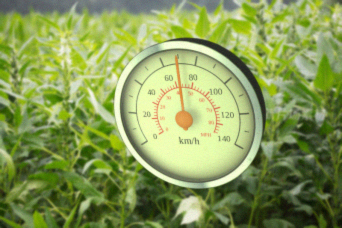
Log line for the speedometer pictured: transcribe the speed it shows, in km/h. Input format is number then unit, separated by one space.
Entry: 70 km/h
